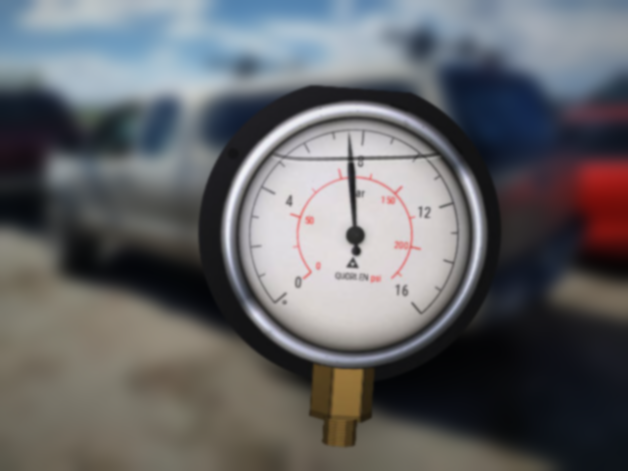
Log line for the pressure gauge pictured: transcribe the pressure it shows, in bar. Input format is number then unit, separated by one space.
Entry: 7.5 bar
